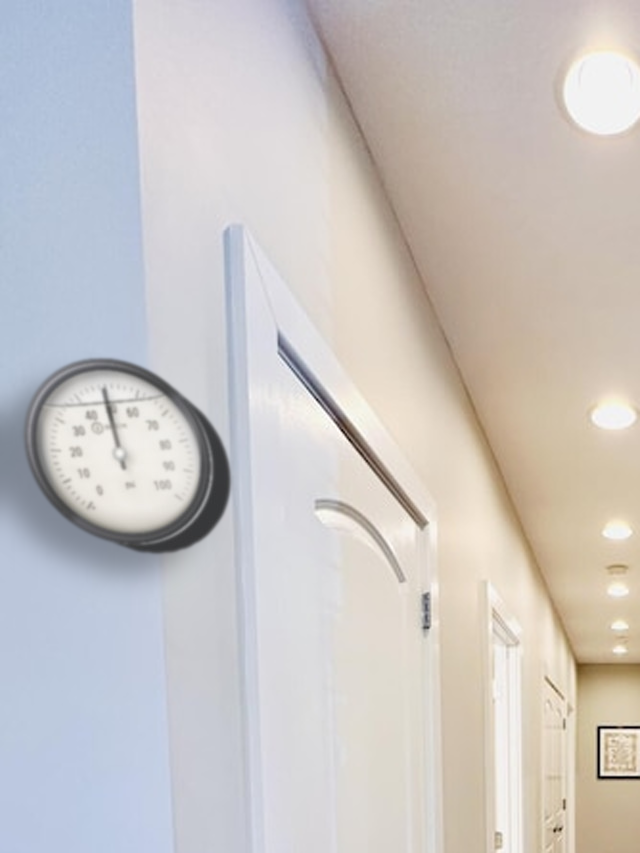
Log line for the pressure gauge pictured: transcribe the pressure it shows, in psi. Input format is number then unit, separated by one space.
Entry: 50 psi
